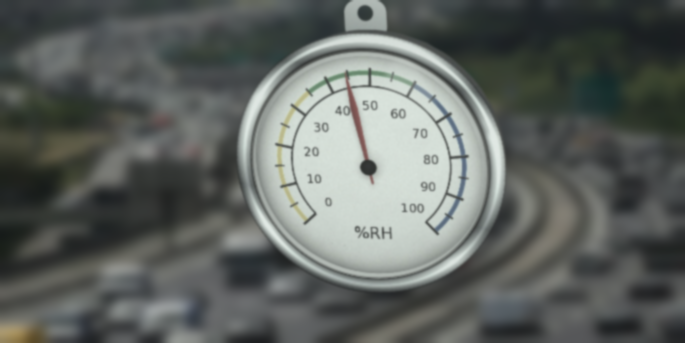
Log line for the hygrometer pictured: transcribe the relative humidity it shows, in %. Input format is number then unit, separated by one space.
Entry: 45 %
